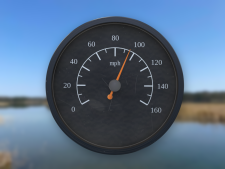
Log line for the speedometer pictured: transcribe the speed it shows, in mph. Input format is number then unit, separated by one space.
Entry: 95 mph
